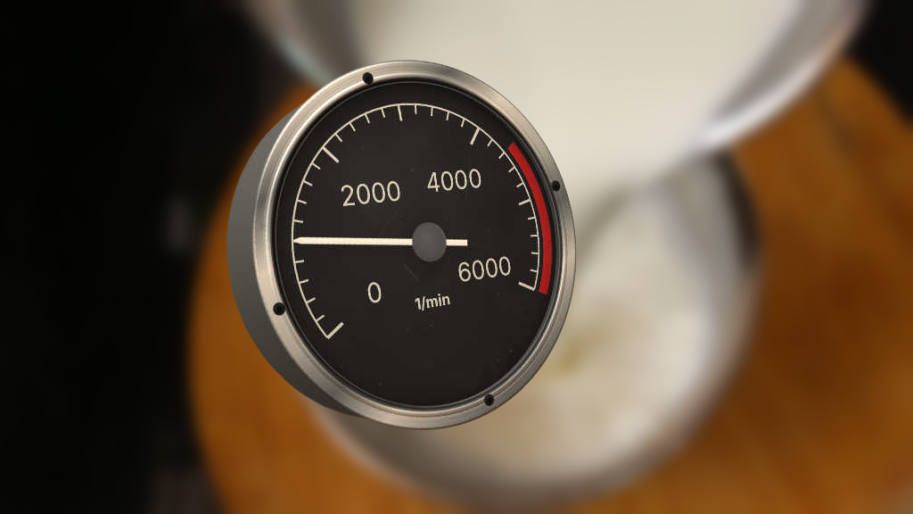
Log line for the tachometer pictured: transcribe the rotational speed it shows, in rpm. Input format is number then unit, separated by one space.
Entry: 1000 rpm
